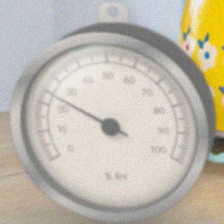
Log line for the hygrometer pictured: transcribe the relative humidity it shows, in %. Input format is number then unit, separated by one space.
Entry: 25 %
